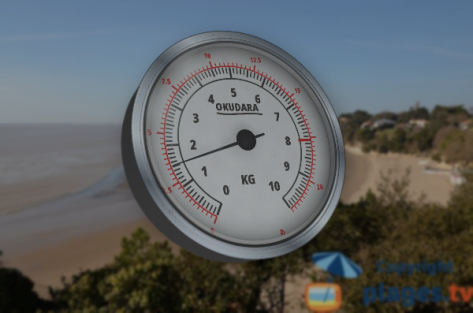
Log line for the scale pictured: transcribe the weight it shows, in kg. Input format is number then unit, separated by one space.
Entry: 1.5 kg
